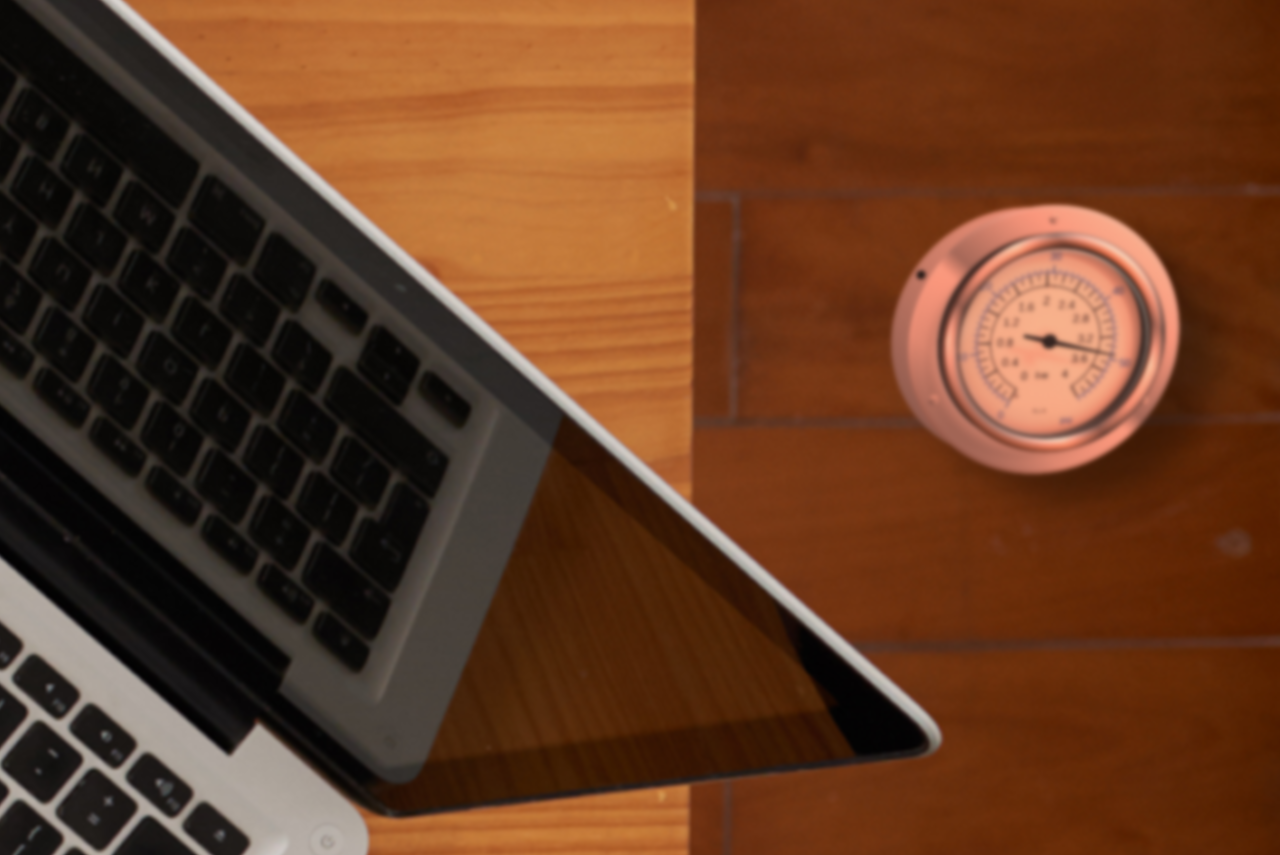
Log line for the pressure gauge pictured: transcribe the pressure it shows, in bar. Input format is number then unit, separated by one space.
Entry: 3.4 bar
